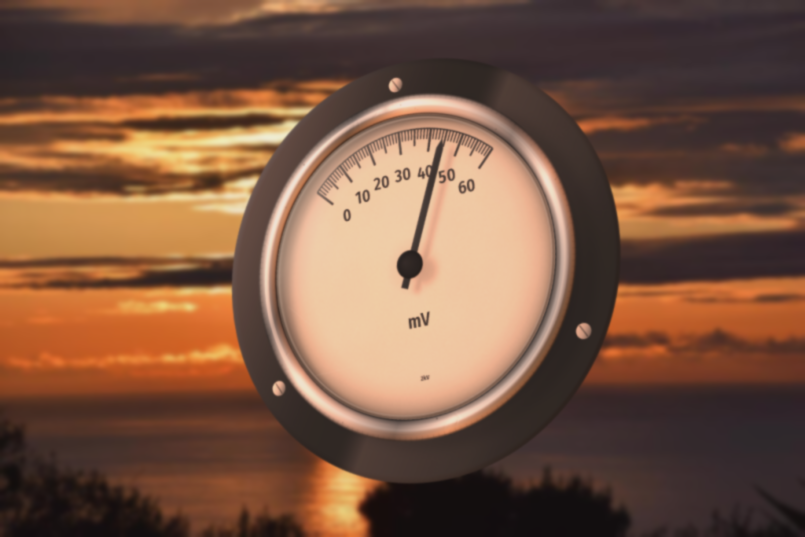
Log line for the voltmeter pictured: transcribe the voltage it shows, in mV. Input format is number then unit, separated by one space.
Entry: 45 mV
